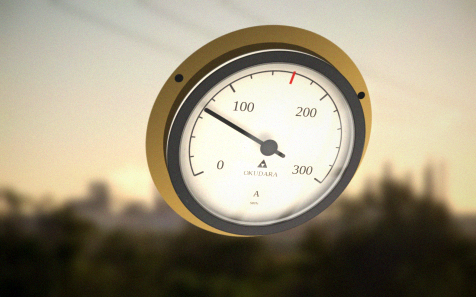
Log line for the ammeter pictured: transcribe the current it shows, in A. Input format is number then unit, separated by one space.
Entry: 70 A
